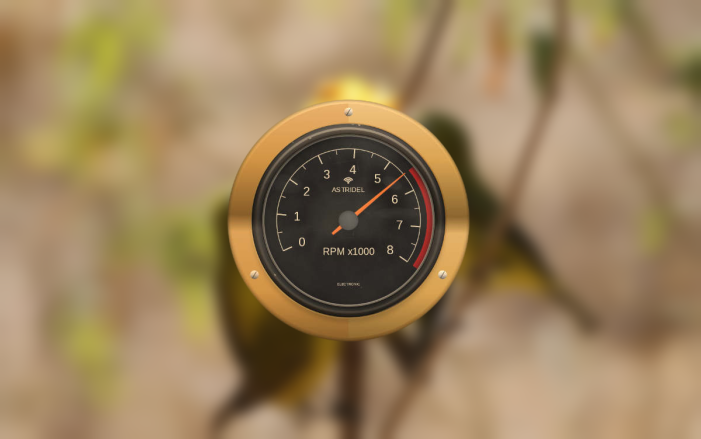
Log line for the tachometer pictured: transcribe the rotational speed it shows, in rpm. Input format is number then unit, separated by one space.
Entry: 5500 rpm
